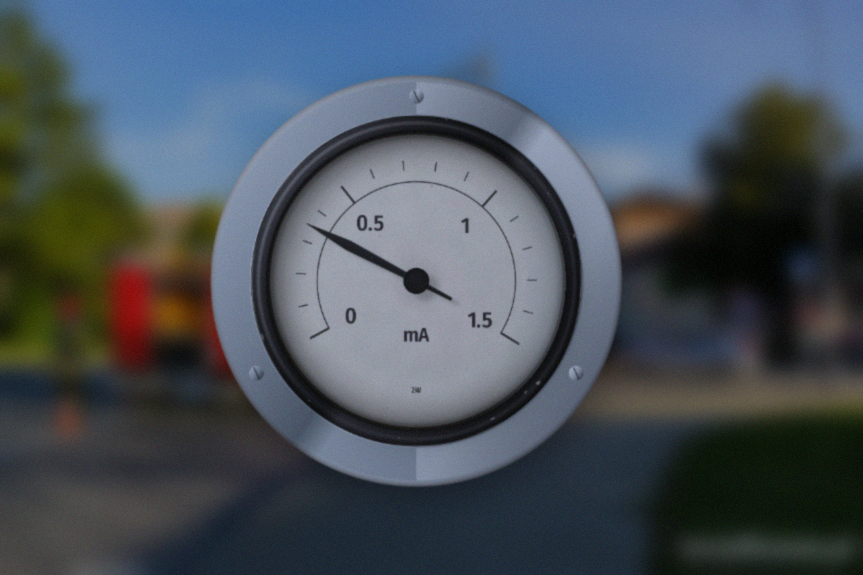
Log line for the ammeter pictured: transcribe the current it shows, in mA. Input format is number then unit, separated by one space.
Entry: 0.35 mA
